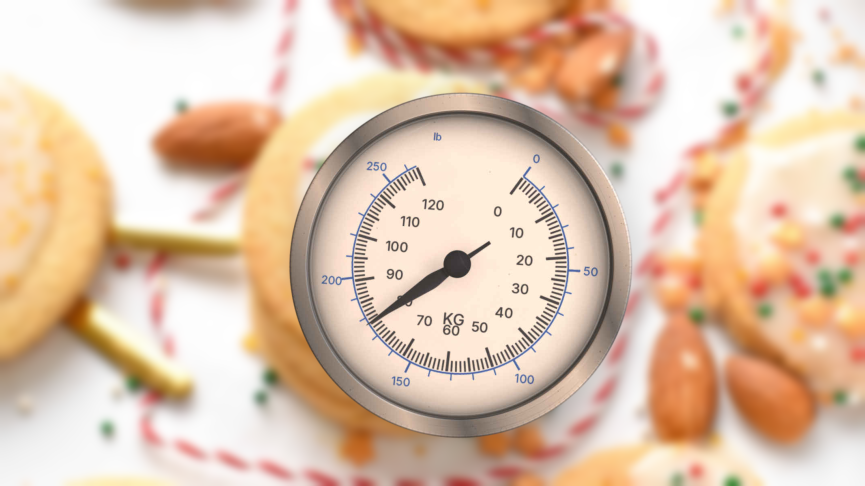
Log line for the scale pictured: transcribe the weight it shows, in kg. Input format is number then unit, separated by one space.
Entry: 80 kg
